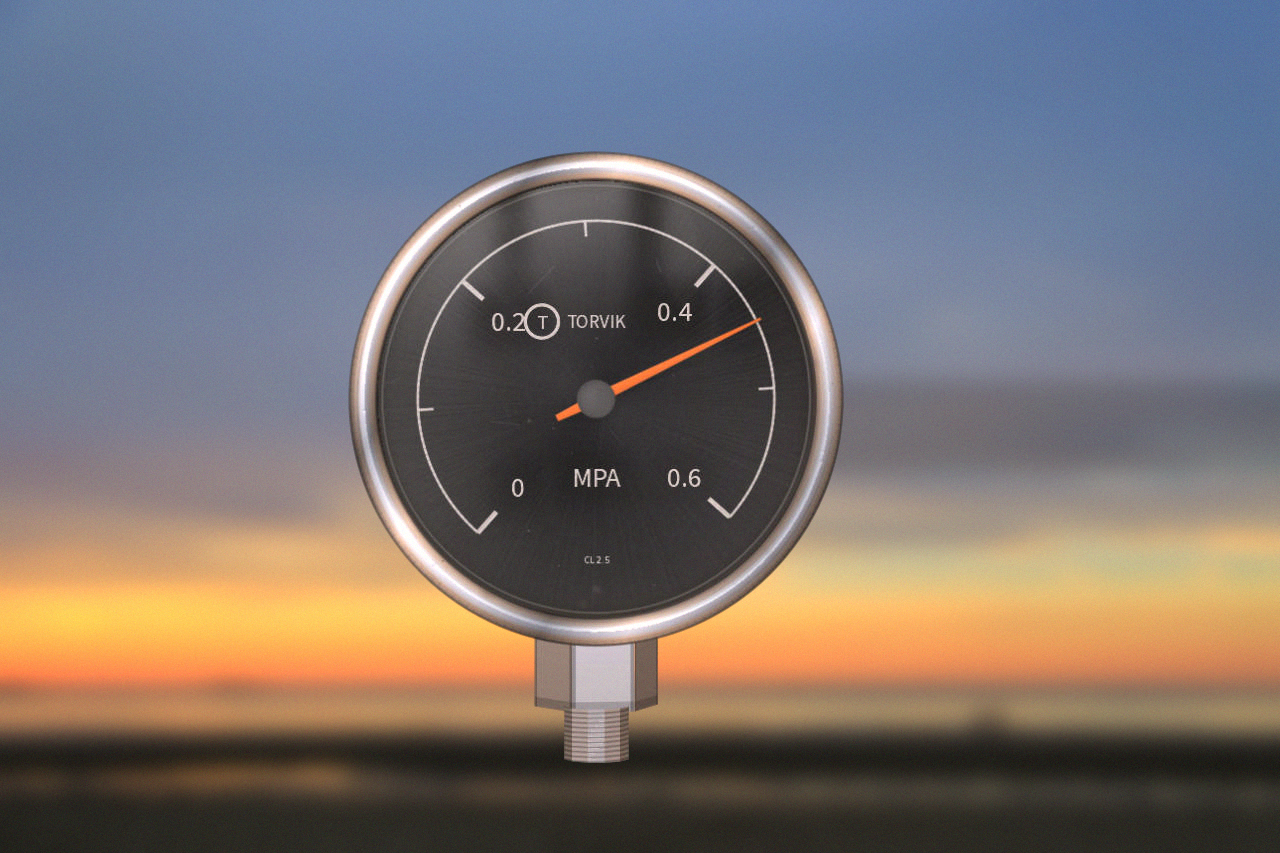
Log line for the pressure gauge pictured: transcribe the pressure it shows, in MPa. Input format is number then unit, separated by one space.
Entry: 0.45 MPa
